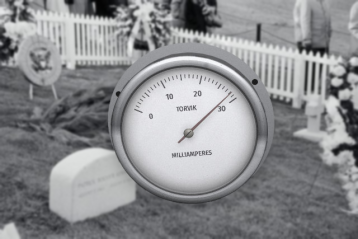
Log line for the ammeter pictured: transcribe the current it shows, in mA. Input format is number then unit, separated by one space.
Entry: 28 mA
